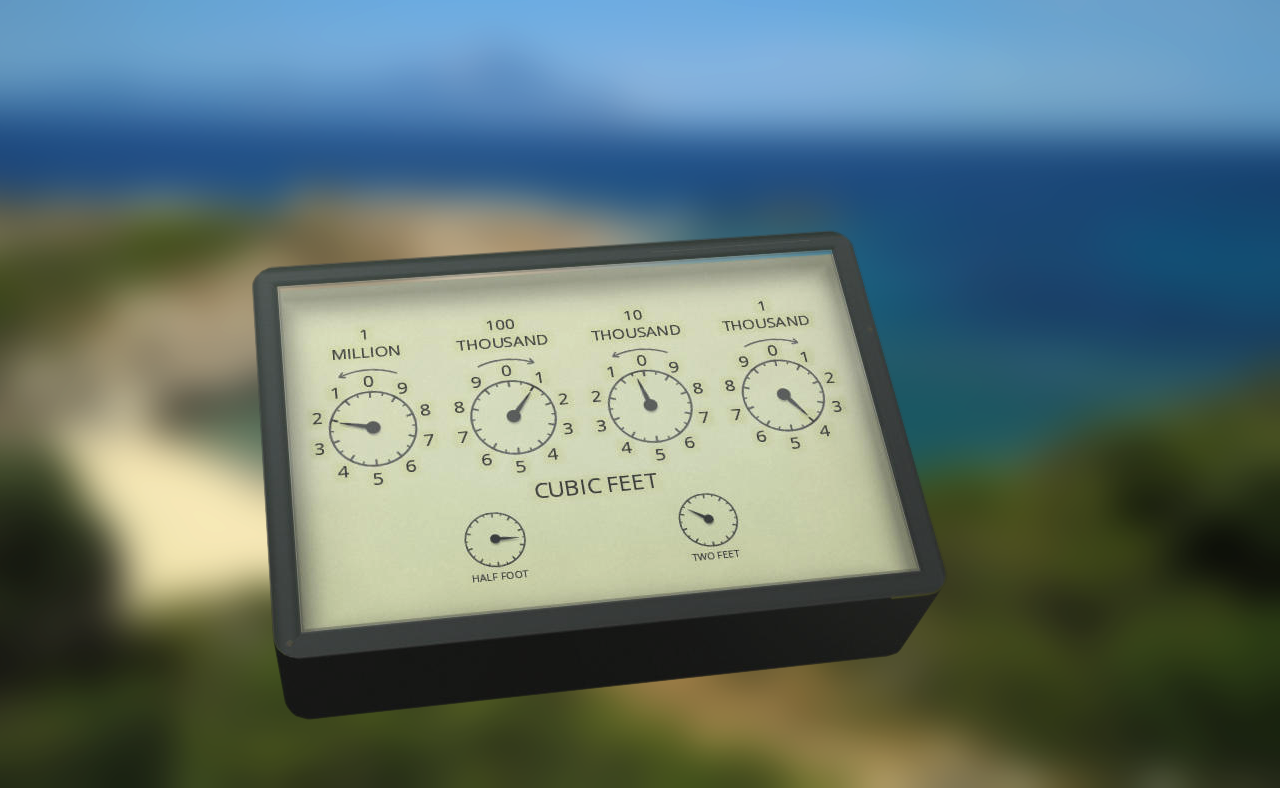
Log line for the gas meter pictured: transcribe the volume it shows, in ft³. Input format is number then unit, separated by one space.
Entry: 210400 ft³
